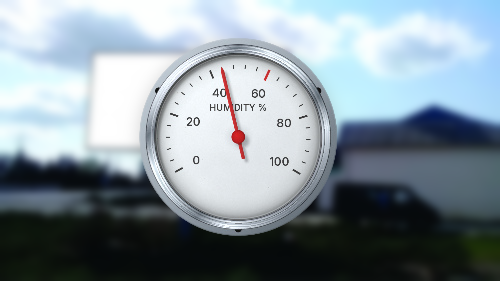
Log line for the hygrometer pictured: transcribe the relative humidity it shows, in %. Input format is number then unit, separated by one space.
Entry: 44 %
